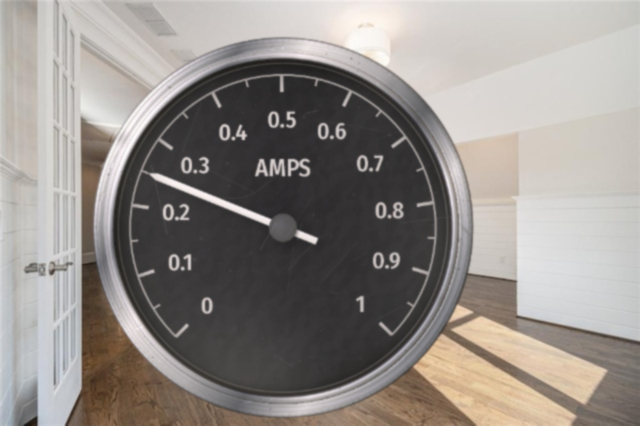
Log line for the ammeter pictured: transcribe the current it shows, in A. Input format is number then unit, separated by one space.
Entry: 0.25 A
